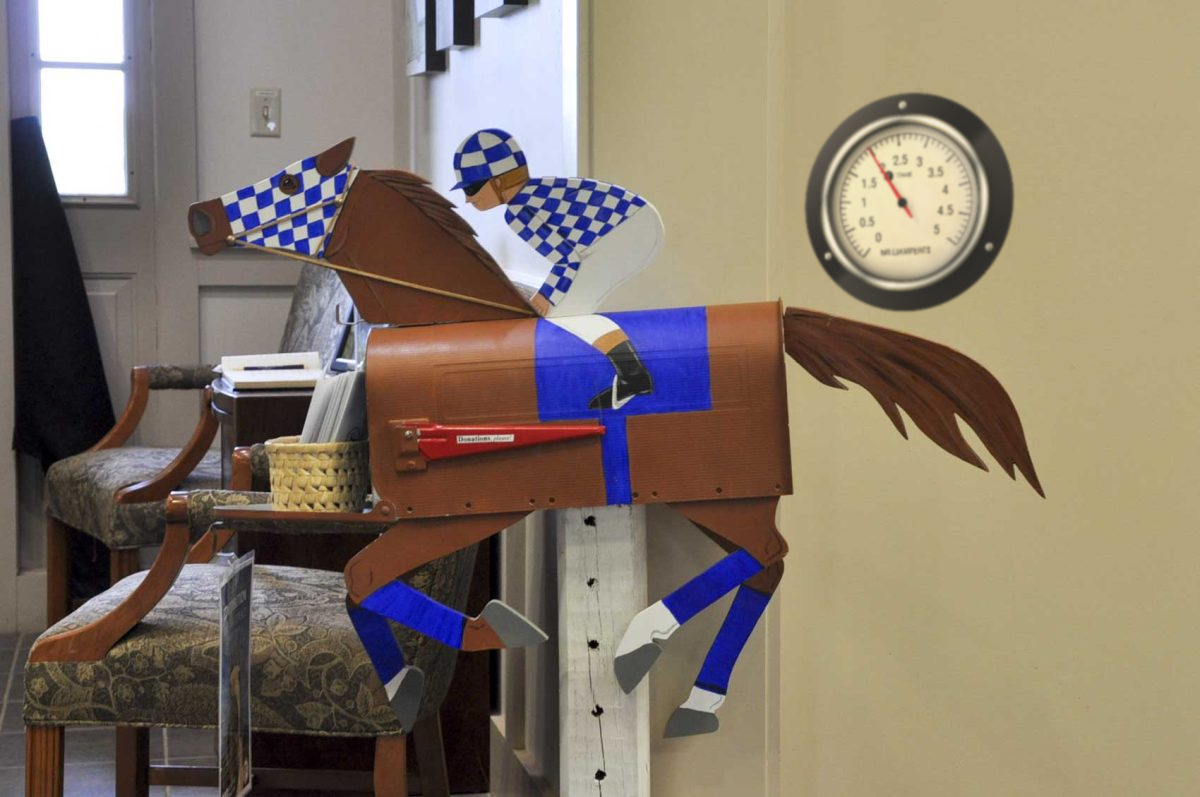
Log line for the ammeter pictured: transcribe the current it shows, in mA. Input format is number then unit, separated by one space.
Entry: 2 mA
